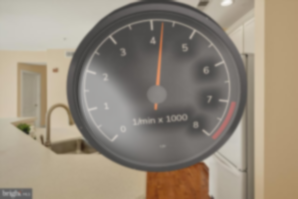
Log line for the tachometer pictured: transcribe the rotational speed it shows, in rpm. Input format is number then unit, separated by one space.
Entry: 4250 rpm
